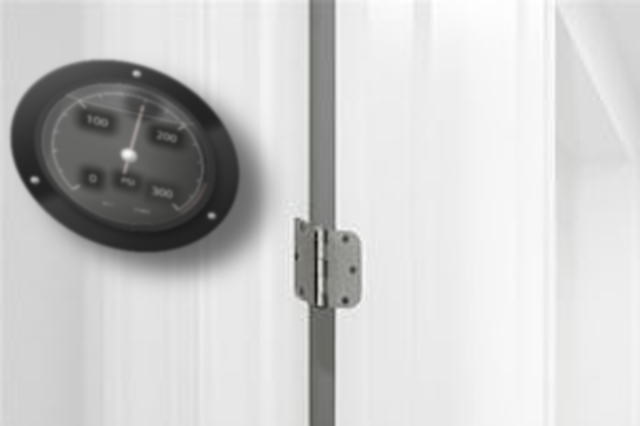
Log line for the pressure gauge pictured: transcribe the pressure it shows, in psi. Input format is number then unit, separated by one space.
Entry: 160 psi
